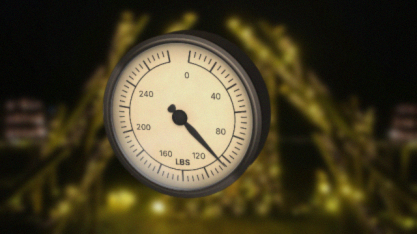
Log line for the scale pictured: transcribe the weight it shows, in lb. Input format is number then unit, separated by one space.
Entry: 104 lb
